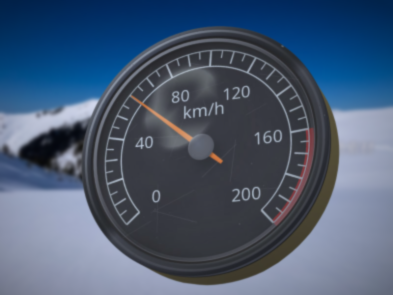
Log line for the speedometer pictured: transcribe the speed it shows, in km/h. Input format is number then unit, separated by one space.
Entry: 60 km/h
